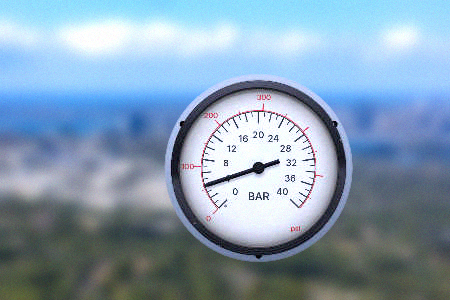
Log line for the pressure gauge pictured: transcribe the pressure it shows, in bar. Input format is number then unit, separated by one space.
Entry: 4 bar
